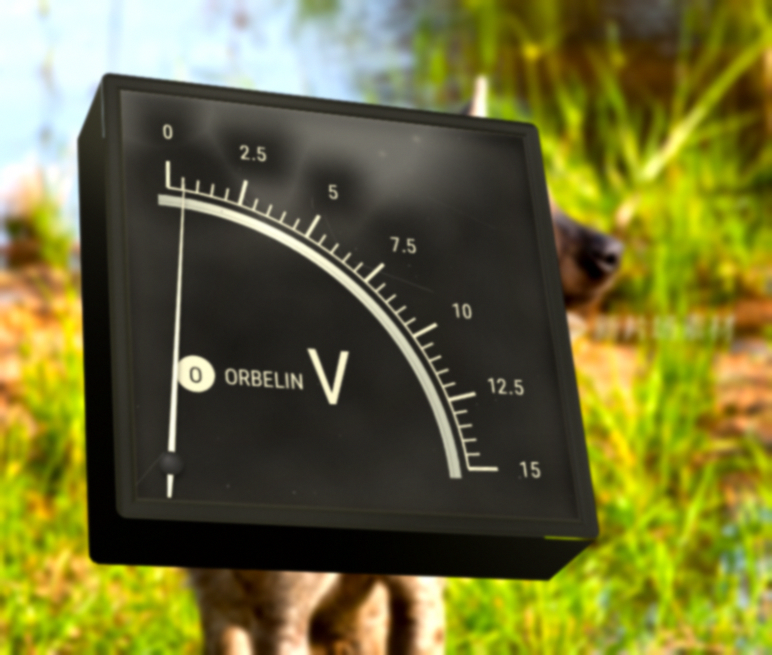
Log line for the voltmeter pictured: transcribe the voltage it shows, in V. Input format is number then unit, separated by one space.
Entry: 0.5 V
